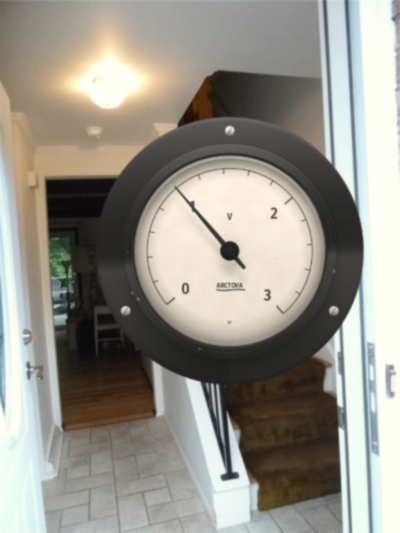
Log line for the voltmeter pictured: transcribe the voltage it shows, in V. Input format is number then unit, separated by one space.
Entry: 1 V
